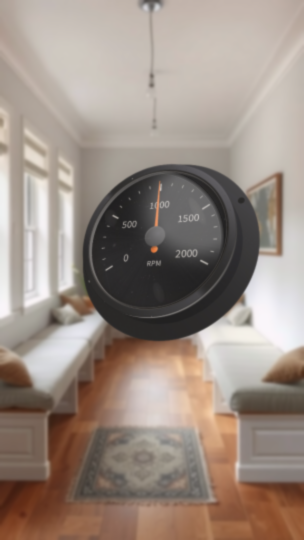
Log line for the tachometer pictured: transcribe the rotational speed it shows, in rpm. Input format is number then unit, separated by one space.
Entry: 1000 rpm
